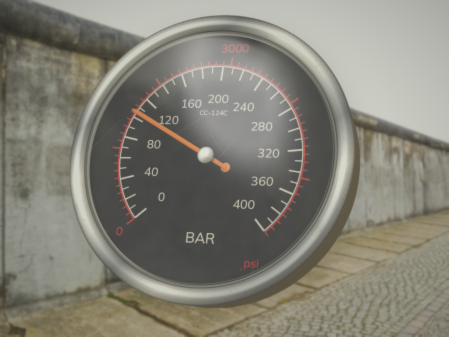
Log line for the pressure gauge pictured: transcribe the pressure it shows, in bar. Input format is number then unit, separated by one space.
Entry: 105 bar
